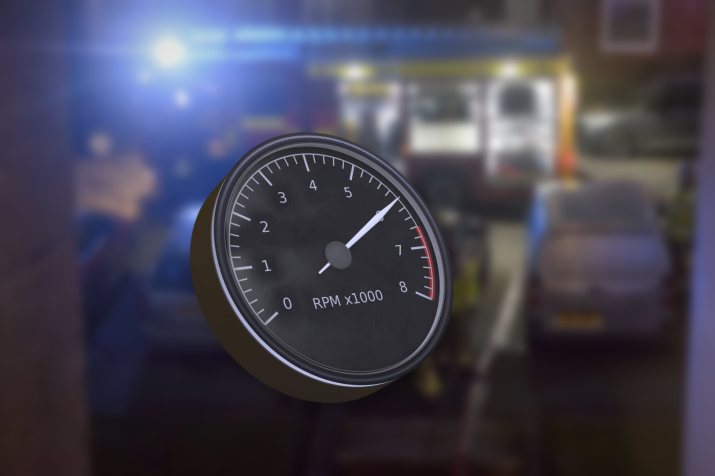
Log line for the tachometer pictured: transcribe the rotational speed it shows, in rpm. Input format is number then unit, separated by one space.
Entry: 6000 rpm
